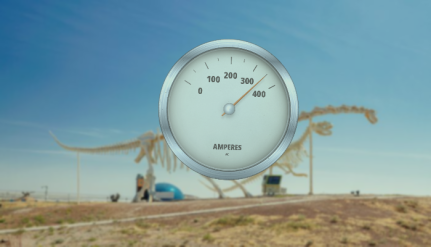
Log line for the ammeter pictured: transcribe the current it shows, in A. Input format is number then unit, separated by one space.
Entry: 350 A
